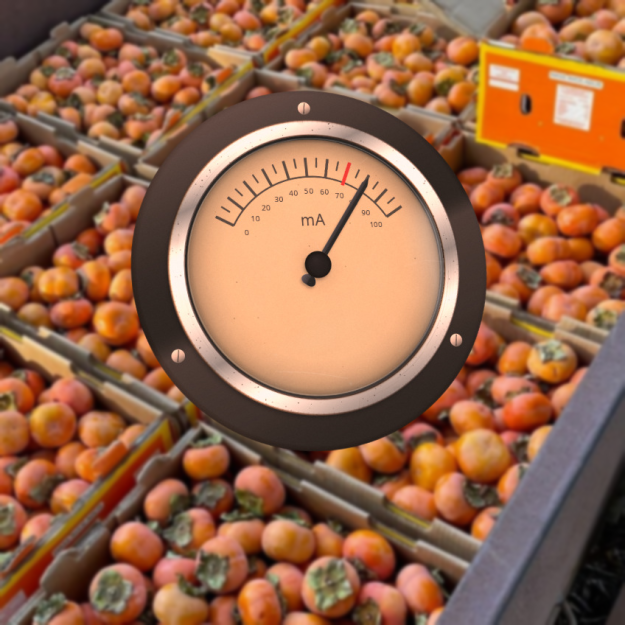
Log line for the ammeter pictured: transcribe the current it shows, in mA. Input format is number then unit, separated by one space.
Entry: 80 mA
